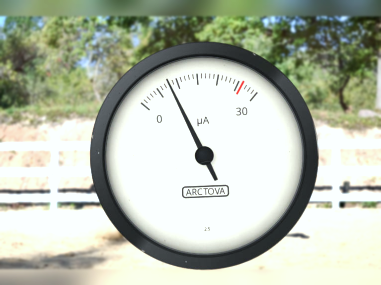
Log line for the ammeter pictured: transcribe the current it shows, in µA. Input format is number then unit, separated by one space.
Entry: 8 µA
